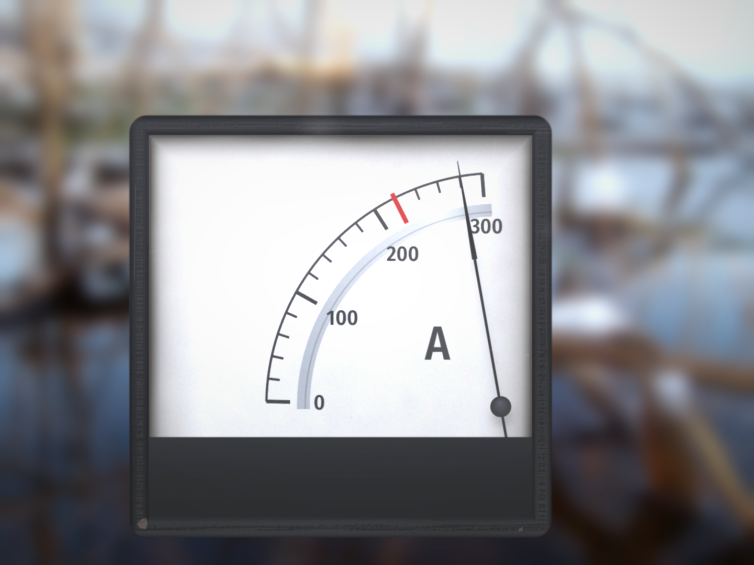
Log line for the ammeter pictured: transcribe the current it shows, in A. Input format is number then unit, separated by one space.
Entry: 280 A
